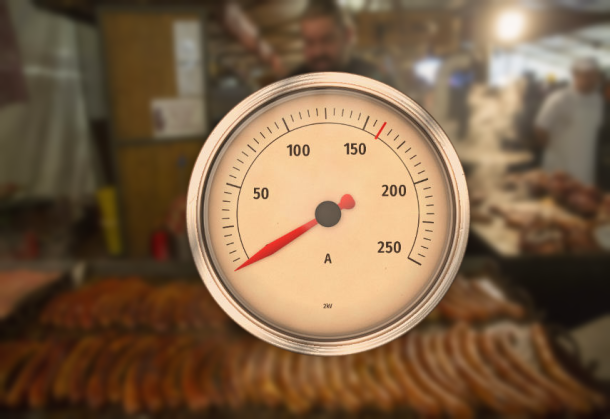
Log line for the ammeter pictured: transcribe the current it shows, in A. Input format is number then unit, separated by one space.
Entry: 0 A
